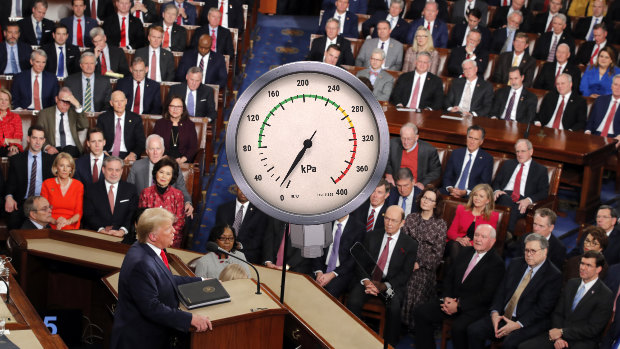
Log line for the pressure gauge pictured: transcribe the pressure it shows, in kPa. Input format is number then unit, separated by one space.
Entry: 10 kPa
